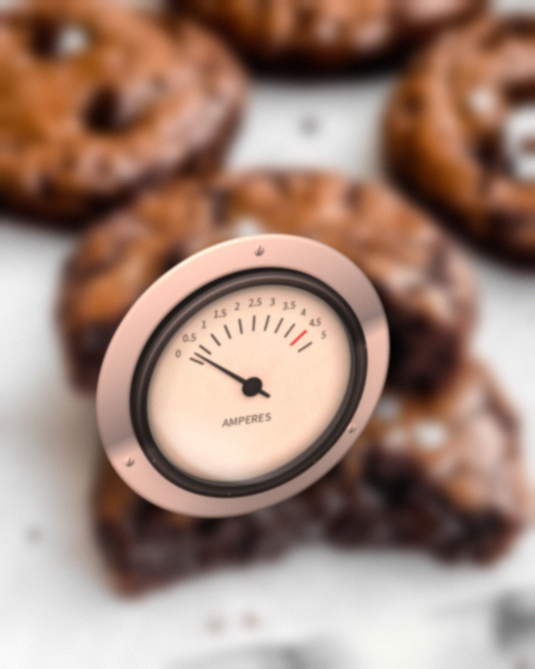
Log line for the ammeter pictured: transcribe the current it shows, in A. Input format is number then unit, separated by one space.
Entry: 0.25 A
